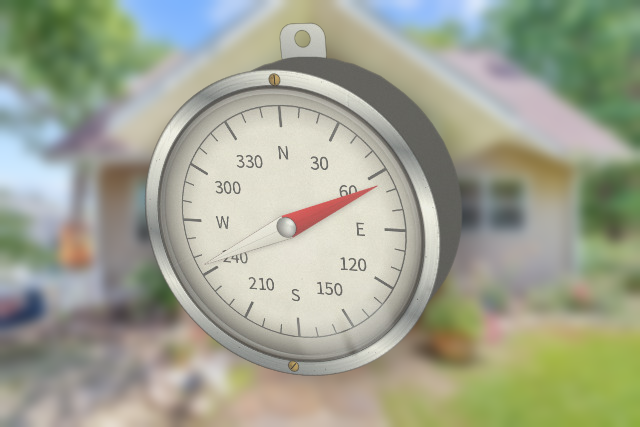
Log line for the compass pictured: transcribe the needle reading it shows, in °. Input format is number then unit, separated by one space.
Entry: 65 °
